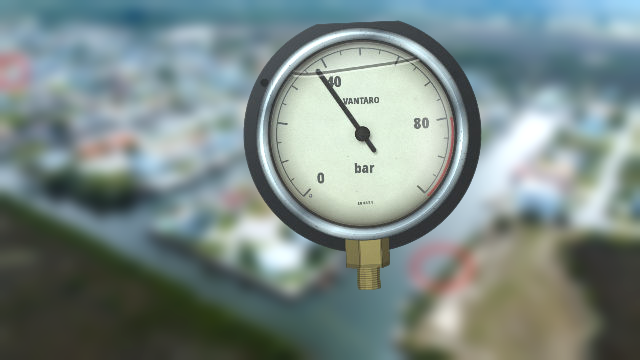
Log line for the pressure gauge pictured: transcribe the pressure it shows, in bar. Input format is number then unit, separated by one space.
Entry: 37.5 bar
